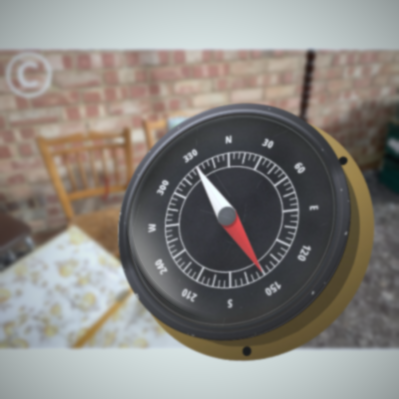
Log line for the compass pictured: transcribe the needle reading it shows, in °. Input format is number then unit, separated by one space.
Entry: 150 °
